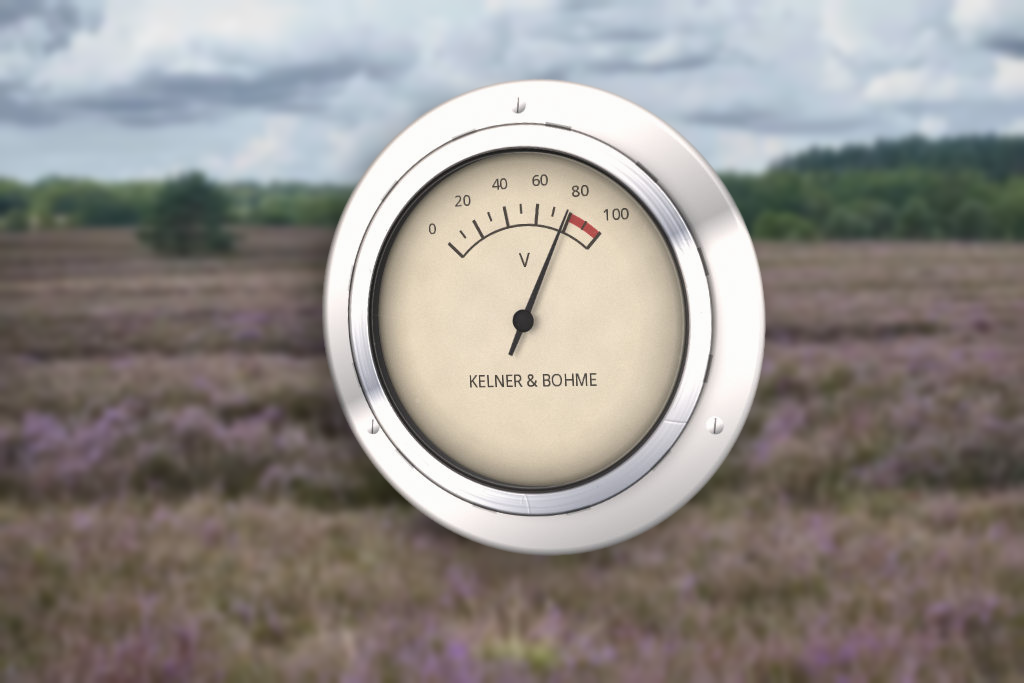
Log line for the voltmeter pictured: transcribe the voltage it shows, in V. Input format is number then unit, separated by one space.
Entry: 80 V
